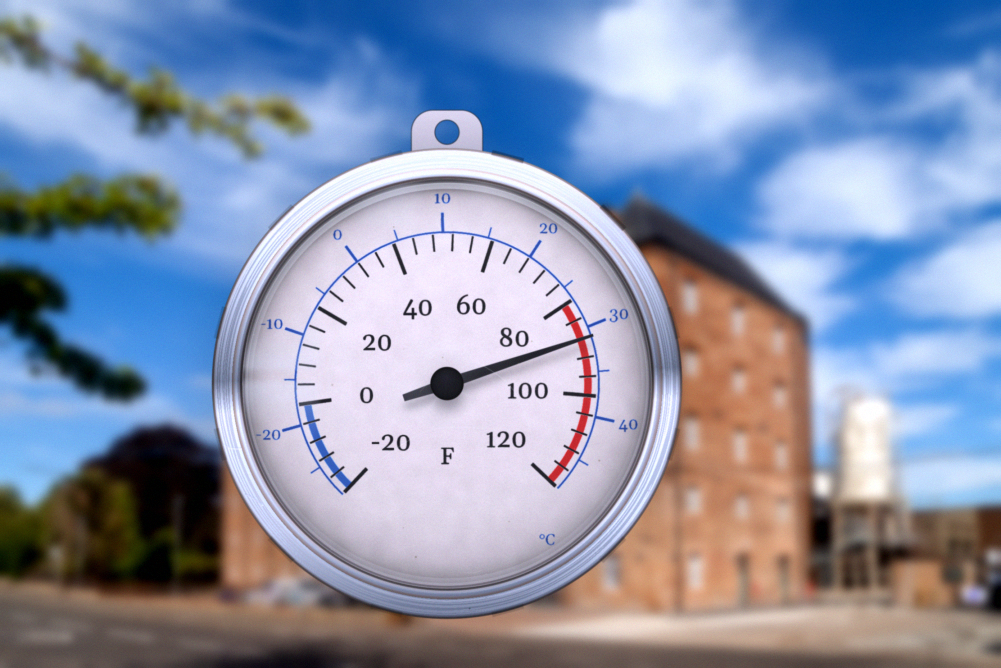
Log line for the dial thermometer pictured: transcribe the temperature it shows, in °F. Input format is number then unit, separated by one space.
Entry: 88 °F
